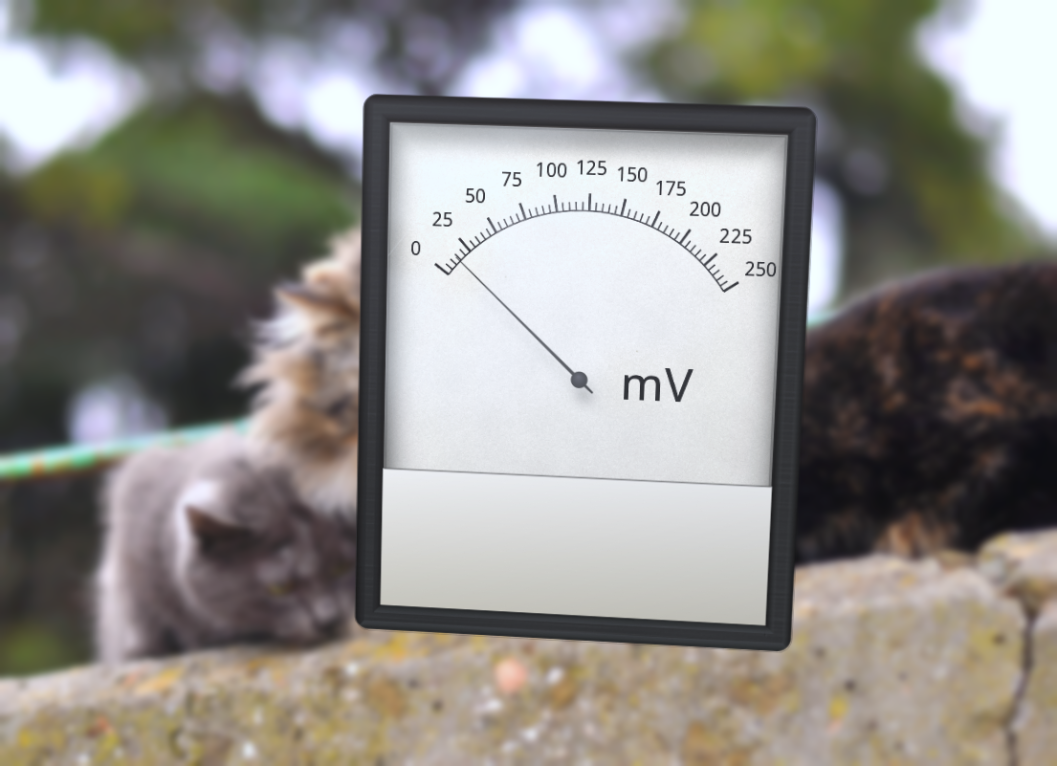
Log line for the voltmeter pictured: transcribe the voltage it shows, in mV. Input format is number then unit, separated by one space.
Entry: 15 mV
